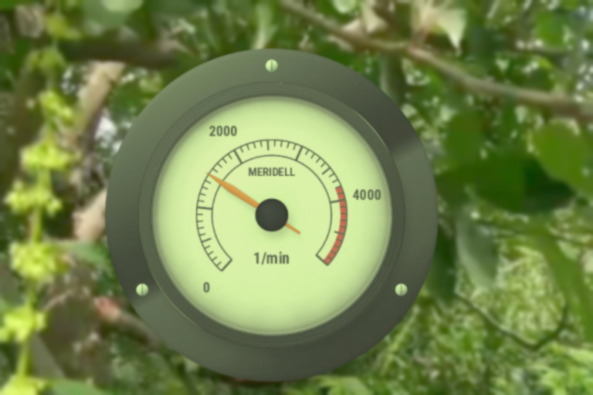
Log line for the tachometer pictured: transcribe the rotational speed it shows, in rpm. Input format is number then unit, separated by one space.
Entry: 1500 rpm
